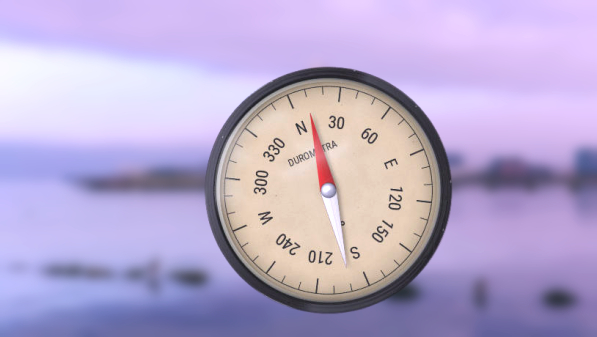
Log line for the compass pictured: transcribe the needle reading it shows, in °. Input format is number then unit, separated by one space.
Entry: 10 °
